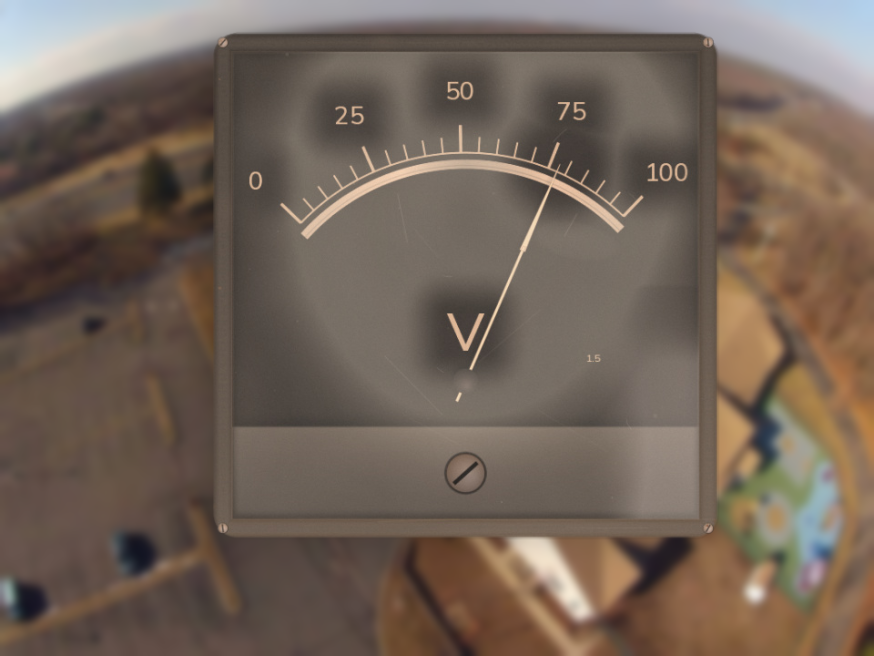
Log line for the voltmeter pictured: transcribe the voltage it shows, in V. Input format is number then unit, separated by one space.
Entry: 77.5 V
